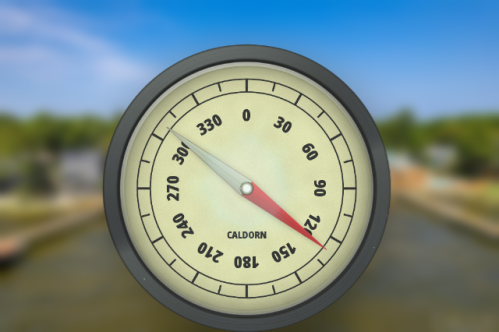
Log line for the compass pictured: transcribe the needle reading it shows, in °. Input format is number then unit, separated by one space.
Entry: 127.5 °
